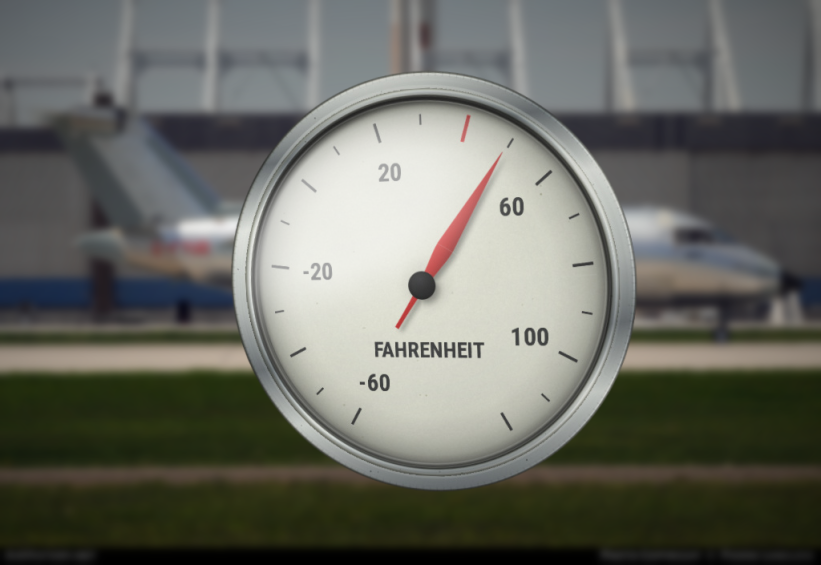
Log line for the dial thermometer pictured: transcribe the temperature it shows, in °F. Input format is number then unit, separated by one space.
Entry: 50 °F
